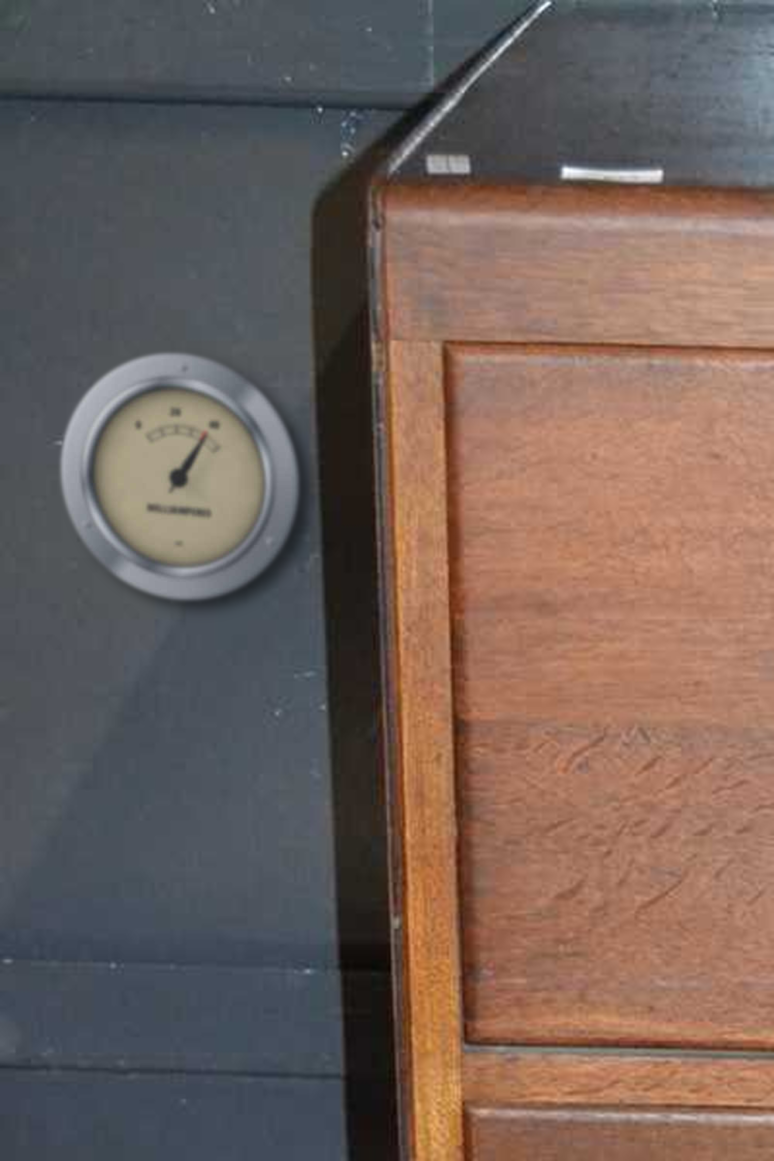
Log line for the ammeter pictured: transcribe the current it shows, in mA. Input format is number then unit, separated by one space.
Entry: 40 mA
